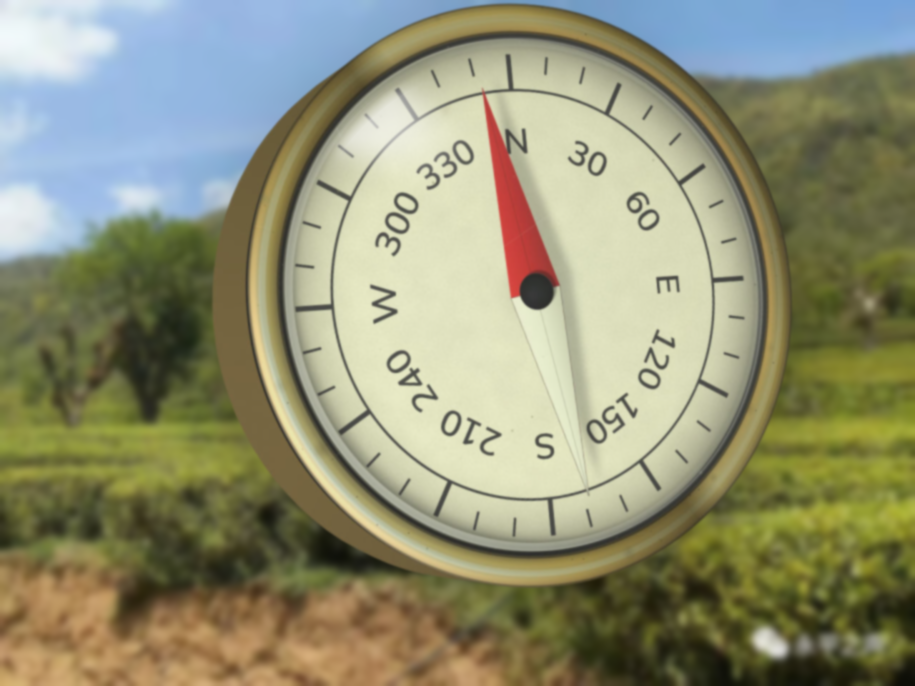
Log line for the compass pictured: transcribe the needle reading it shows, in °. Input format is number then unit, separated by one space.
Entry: 350 °
